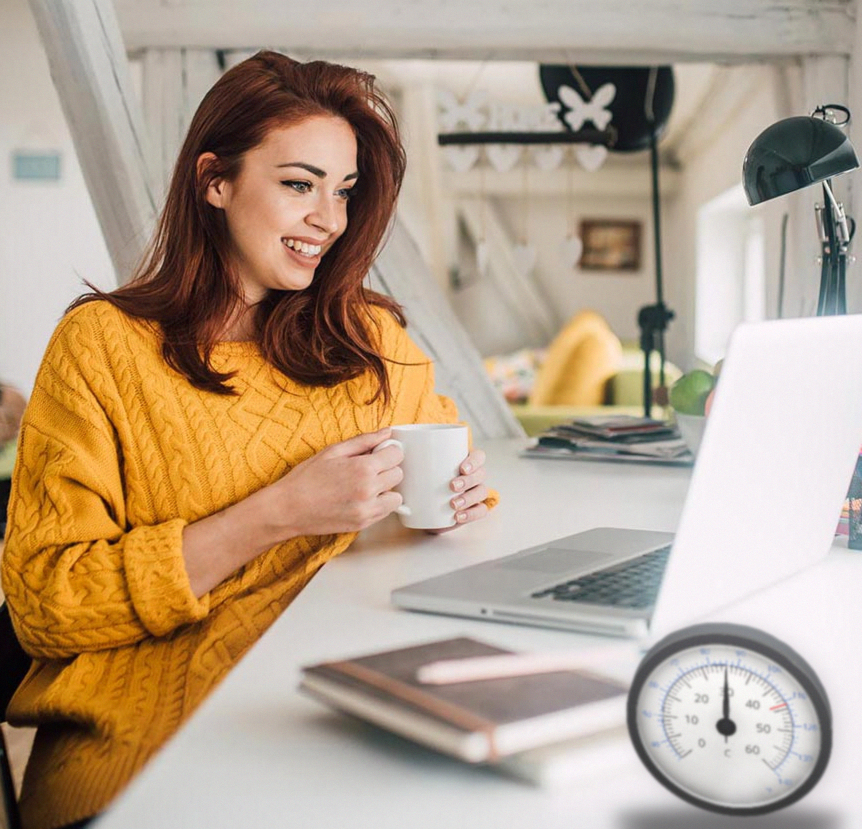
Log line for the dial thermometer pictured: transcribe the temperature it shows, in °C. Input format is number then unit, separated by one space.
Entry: 30 °C
